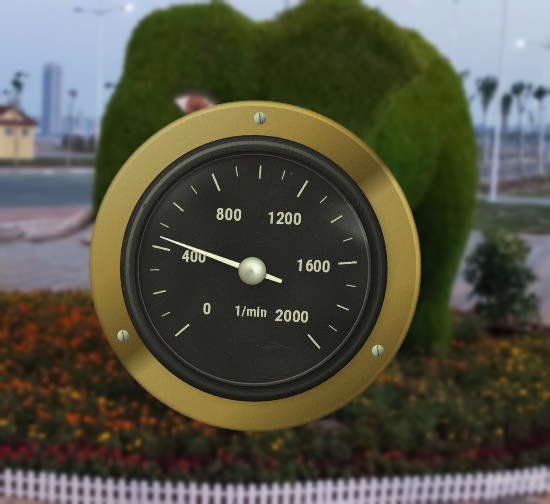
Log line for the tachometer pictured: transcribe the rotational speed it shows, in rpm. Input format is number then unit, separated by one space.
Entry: 450 rpm
